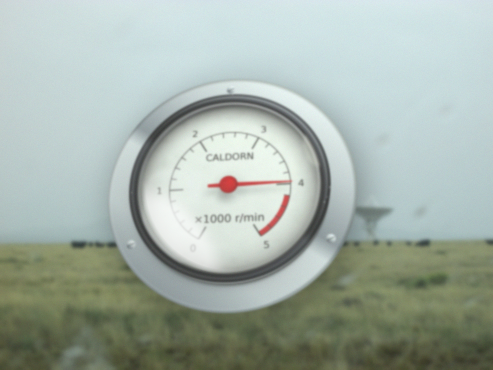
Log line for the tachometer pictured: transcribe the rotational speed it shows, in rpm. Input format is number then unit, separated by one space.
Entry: 4000 rpm
